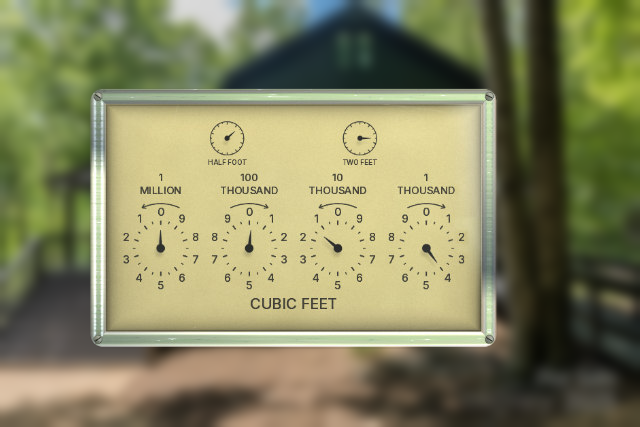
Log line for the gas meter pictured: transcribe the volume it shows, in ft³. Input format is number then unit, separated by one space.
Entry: 1400 ft³
